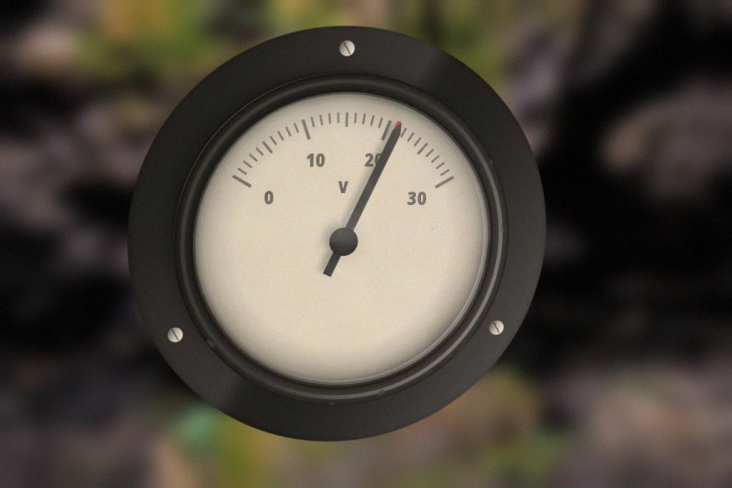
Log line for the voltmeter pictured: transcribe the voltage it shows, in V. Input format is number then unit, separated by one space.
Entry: 21 V
